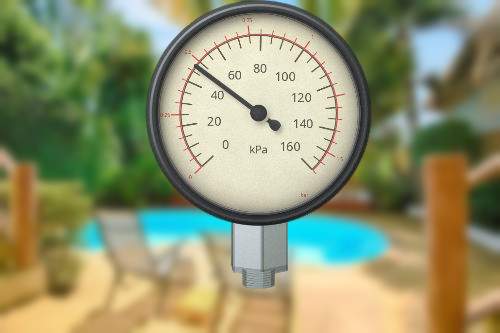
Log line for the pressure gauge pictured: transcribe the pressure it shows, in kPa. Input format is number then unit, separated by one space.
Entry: 47.5 kPa
